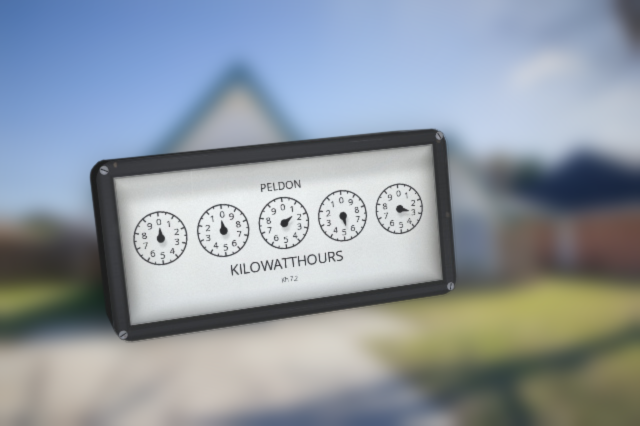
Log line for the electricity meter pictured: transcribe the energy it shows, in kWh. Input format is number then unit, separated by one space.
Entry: 153 kWh
